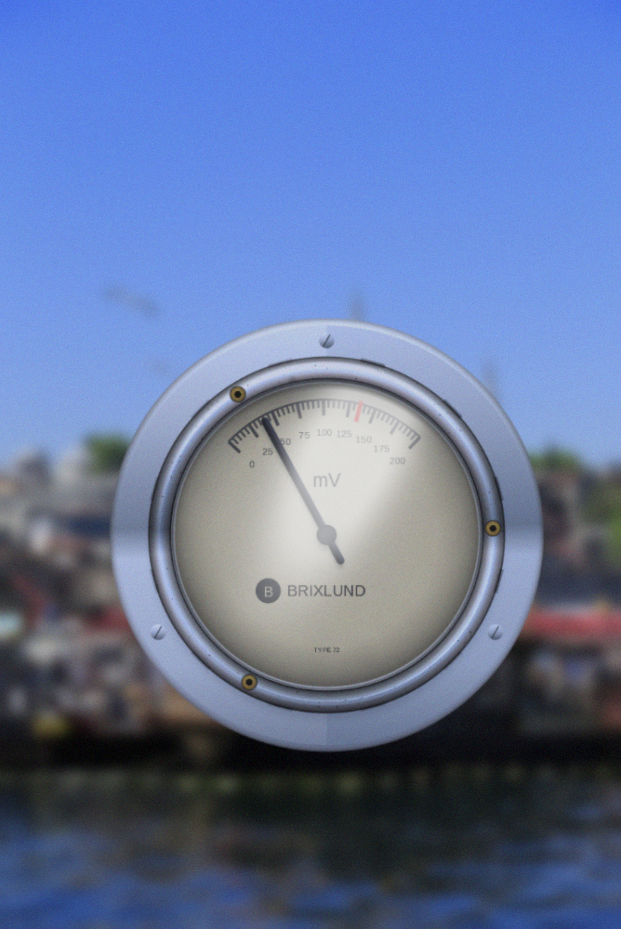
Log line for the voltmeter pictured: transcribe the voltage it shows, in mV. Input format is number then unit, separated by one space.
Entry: 40 mV
